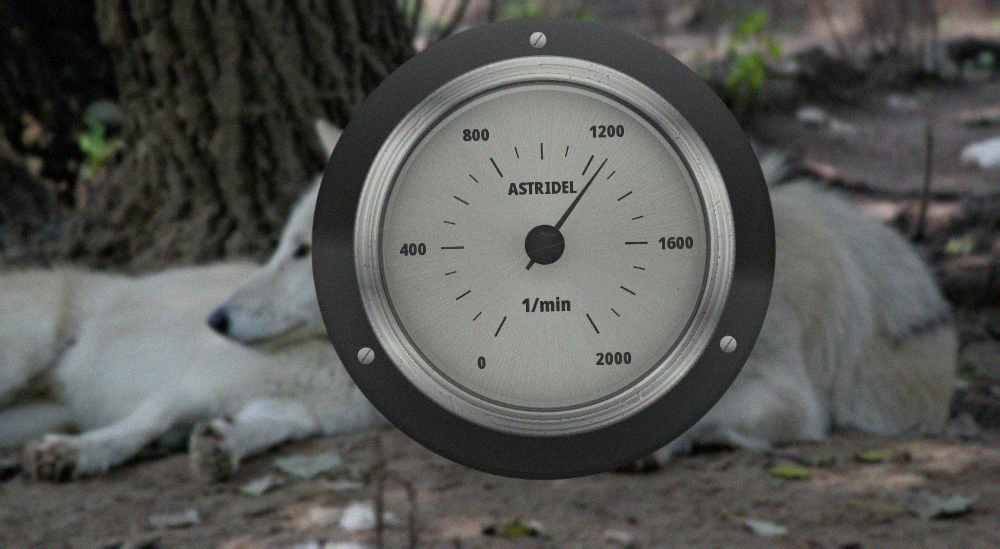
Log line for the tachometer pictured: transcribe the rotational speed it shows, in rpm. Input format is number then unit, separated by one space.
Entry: 1250 rpm
